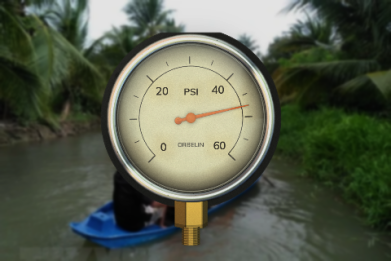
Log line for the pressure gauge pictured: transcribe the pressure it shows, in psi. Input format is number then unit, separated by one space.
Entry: 47.5 psi
